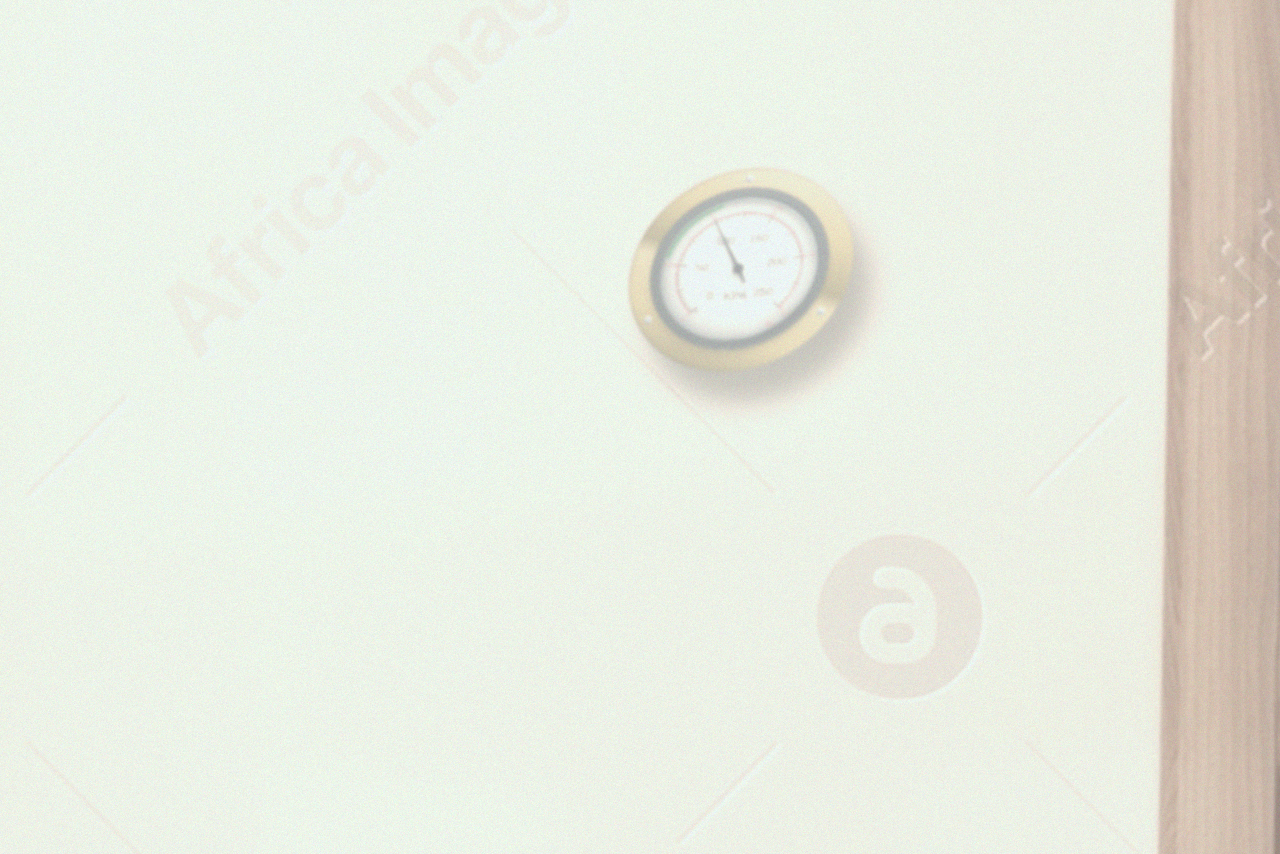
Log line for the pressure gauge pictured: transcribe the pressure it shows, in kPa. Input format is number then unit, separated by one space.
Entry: 100 kPa
